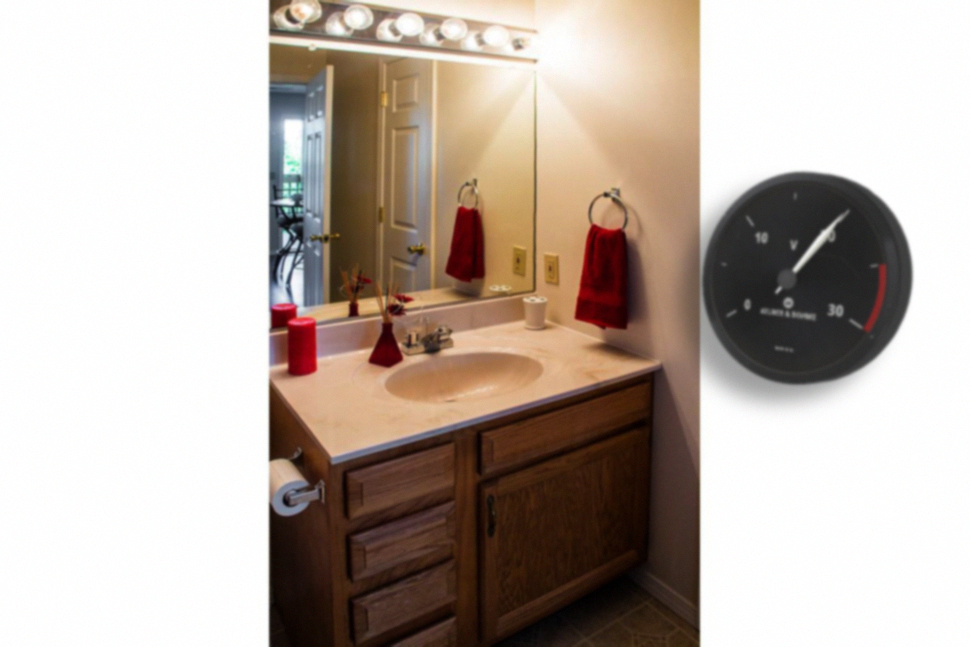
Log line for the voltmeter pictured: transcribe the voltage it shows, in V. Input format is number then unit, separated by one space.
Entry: 20 V
